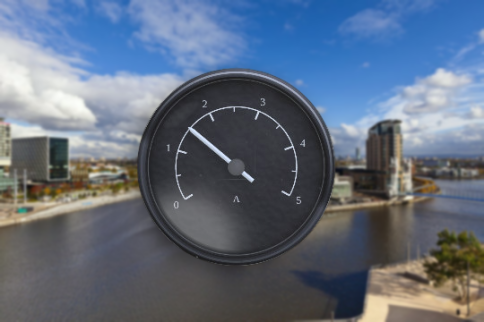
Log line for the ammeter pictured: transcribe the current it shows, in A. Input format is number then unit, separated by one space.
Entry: 1.5 A
